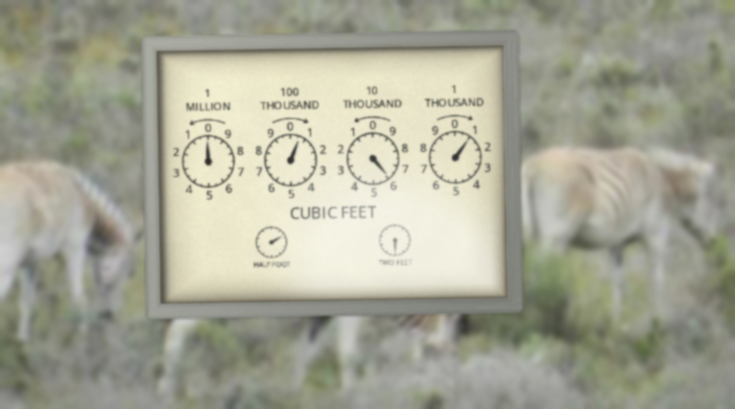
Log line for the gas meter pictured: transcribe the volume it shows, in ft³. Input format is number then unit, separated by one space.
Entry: 6100 ft³
